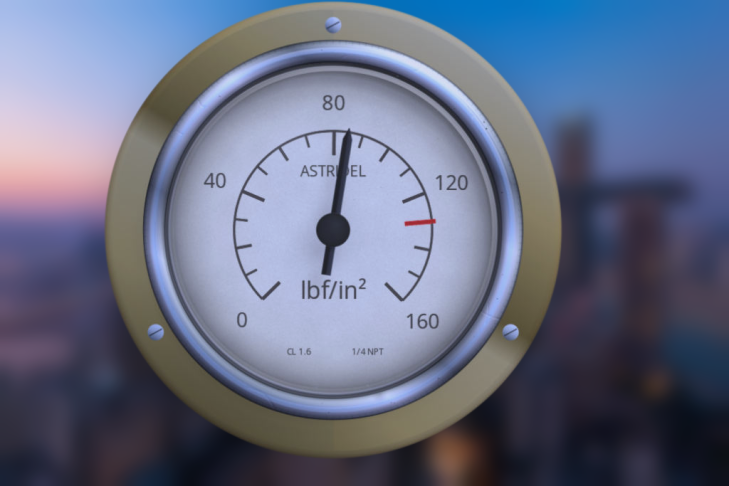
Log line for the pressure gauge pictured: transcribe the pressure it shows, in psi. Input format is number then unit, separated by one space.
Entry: 85 psi
